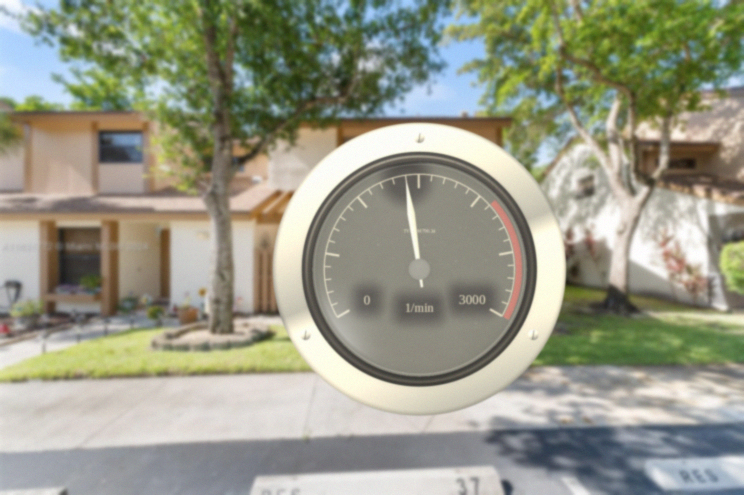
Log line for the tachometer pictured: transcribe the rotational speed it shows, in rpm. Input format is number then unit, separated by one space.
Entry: 1400 rpm
